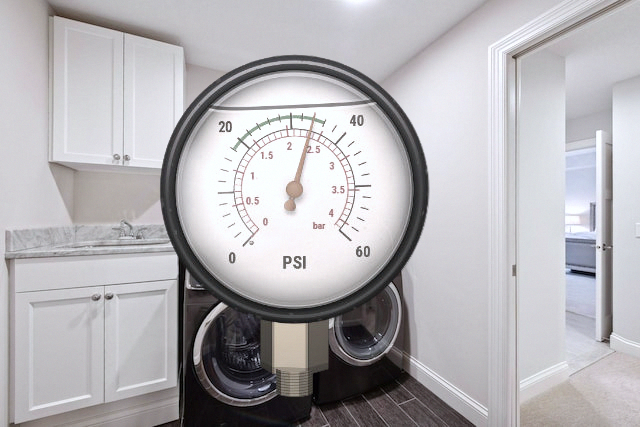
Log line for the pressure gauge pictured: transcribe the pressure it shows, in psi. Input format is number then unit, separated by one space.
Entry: 34 psi
